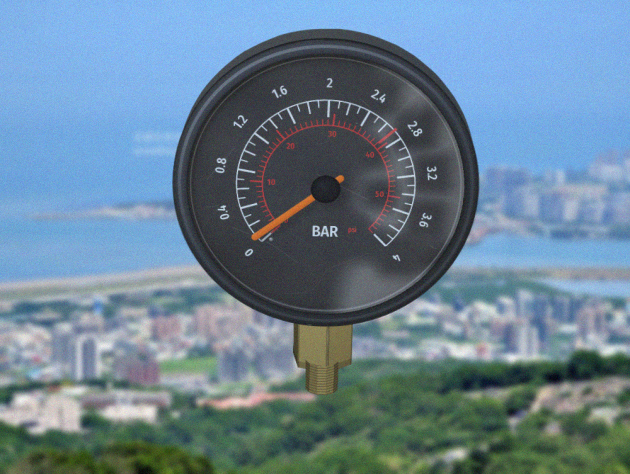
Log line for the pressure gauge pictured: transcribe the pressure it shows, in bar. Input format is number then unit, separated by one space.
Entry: 0.1 bar
